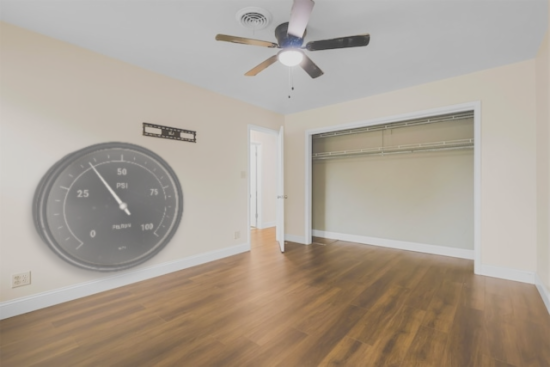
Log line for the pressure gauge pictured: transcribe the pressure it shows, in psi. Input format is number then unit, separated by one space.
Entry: 37.5 psi
